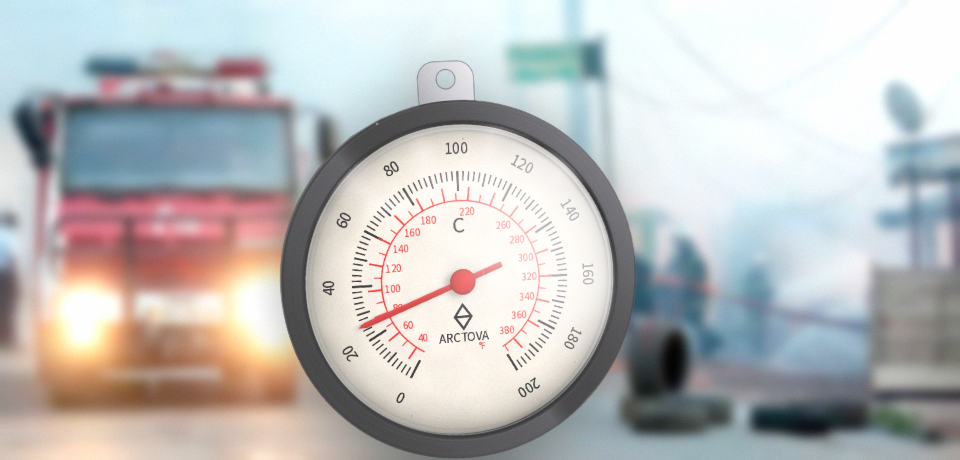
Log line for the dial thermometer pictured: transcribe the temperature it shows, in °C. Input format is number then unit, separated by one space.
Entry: 26 °C
